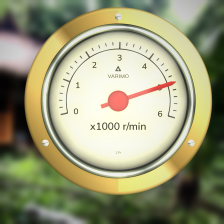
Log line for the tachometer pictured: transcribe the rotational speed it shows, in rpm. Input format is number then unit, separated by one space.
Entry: 5000 rpm
